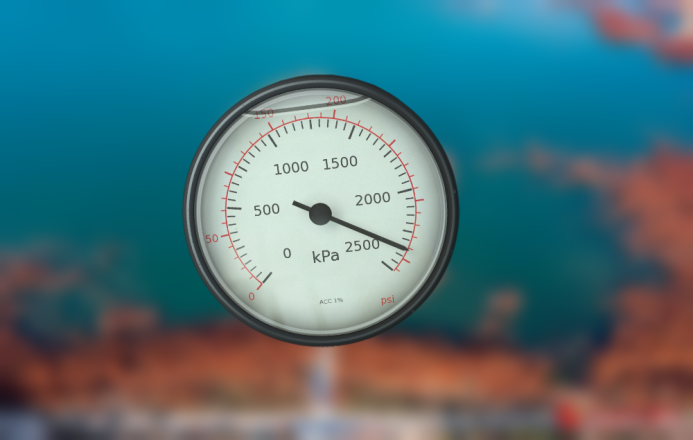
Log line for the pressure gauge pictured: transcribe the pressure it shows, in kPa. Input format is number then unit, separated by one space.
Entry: 2350 kPa
